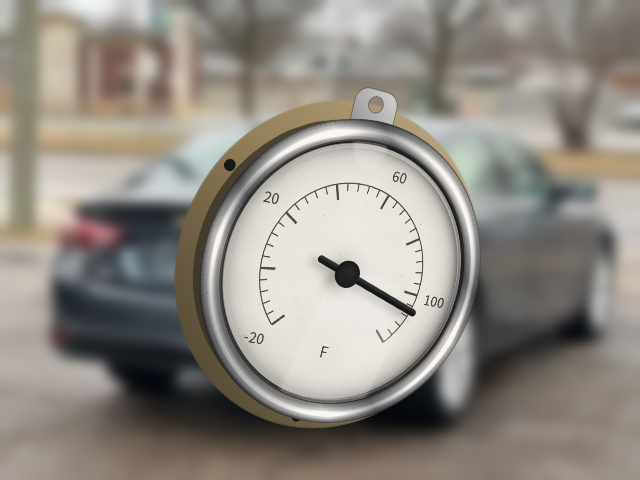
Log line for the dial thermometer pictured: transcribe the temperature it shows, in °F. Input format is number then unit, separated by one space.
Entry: 106 °F
